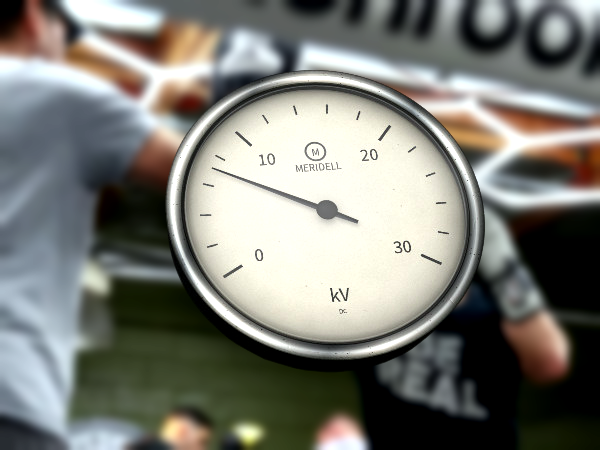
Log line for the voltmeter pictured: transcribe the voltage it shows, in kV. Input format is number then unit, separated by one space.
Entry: 7 kV
